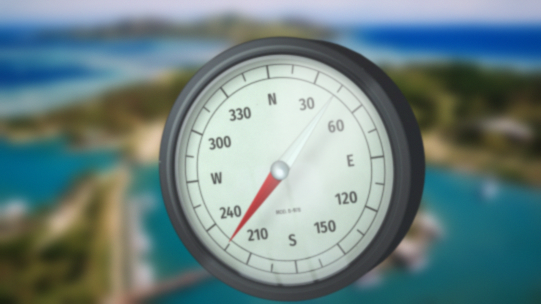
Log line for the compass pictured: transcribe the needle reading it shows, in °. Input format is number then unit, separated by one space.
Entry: 225 °
